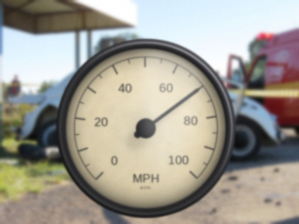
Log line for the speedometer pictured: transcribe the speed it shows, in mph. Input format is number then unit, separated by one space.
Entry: 70 mph
